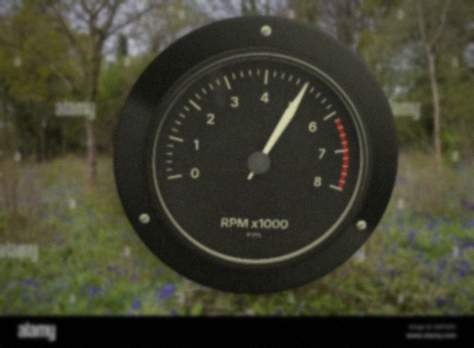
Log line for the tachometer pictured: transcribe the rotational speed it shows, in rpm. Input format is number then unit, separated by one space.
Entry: 5000 rpm
